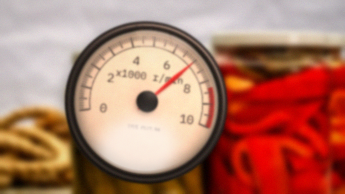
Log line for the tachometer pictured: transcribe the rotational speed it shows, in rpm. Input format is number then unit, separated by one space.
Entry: 7000 rpm
